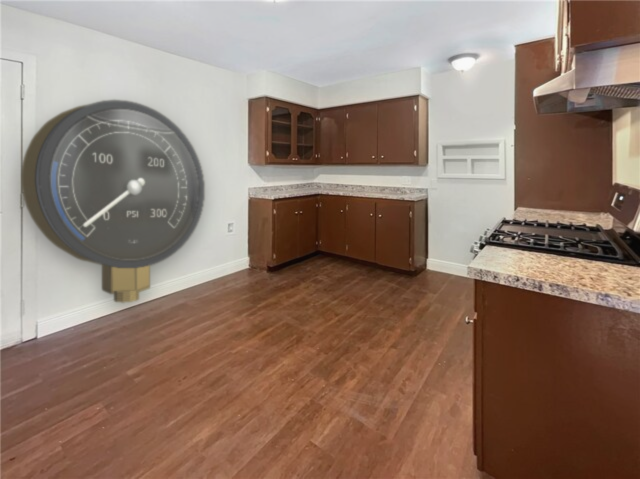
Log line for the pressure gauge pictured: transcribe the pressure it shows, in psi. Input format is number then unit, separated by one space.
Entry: 10 psi
